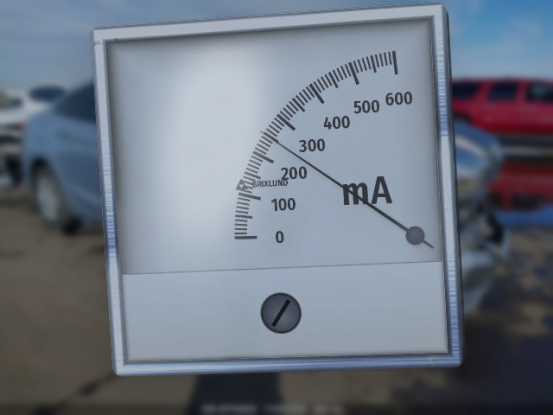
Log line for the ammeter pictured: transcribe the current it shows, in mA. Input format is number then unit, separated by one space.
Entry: 250 mA
